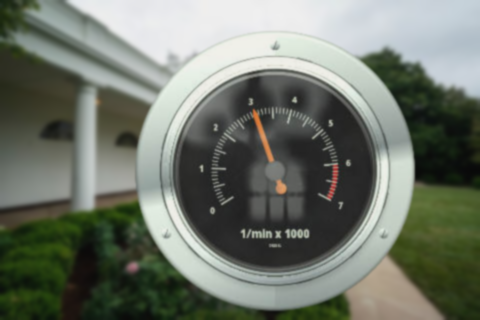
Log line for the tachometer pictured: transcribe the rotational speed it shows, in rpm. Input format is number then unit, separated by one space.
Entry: 3000 rpm
